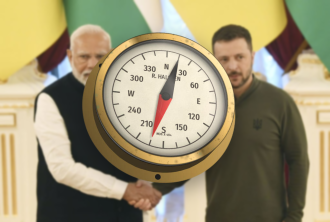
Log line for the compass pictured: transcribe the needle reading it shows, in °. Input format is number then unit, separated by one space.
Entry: 195 °
